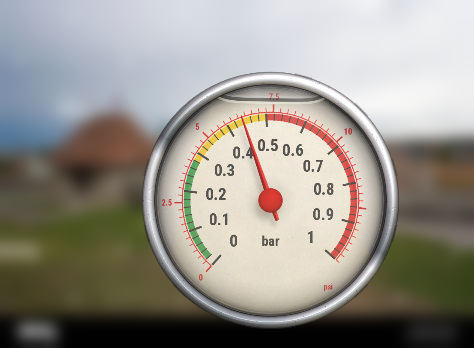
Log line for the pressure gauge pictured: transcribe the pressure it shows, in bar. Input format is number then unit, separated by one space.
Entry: 0.44 bar
